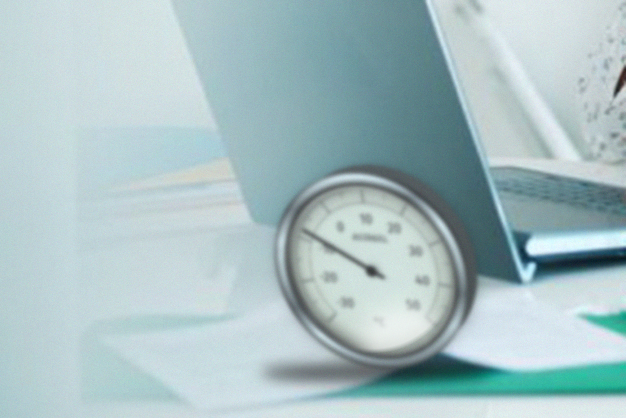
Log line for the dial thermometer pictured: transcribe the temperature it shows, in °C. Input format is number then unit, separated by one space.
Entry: -7.5 °C
